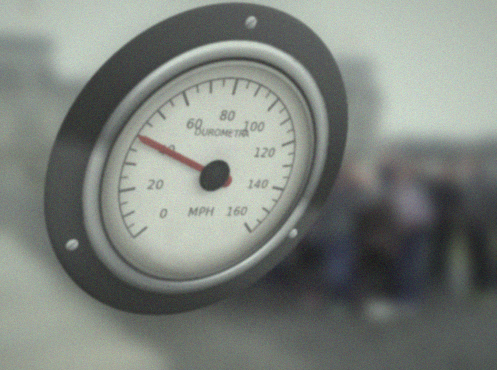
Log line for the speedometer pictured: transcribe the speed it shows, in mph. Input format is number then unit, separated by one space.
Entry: 40 mph
